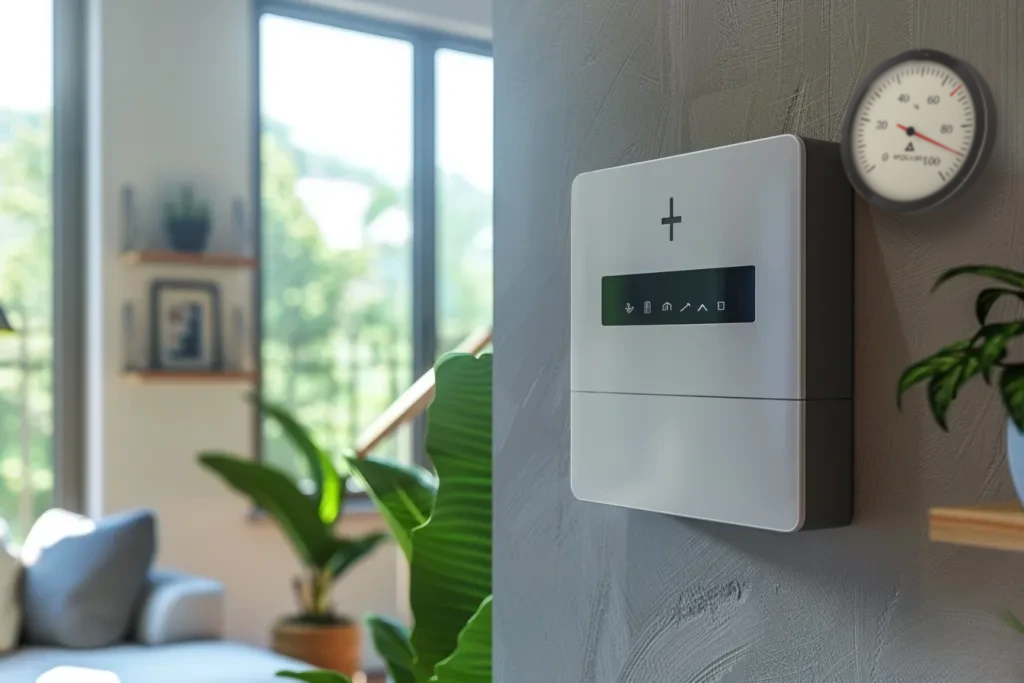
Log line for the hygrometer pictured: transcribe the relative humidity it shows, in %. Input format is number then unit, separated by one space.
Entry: 90 %
